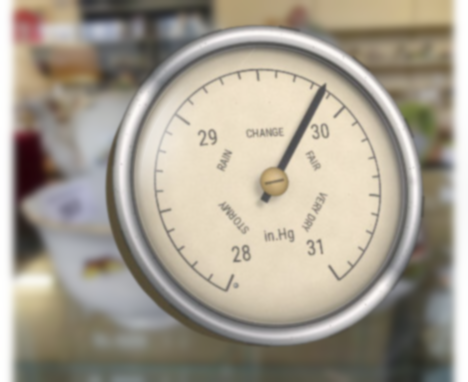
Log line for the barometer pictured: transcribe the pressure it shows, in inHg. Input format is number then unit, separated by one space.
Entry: 29.85 inHg
